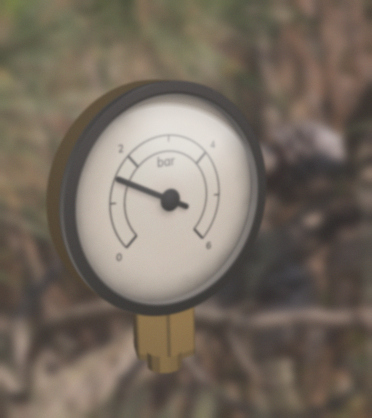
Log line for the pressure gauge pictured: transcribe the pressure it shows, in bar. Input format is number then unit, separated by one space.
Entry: 1.5 bar
